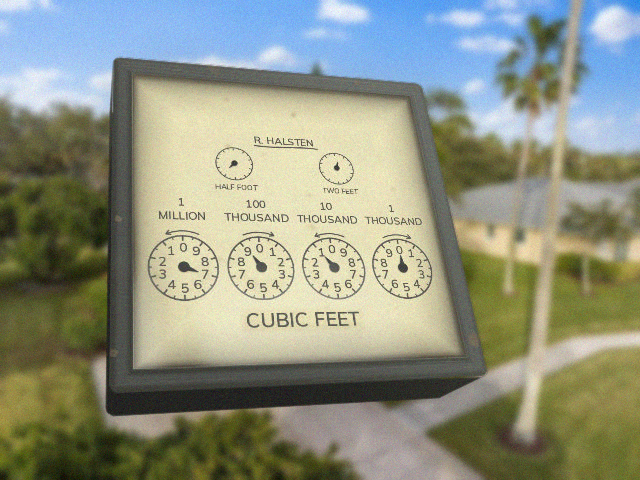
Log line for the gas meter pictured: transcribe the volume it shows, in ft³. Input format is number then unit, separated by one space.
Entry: 691000 ft³
